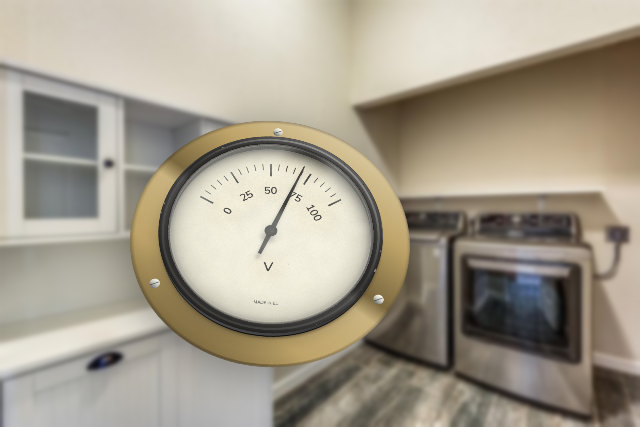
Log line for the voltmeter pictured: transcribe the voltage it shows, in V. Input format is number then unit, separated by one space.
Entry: 70 V
